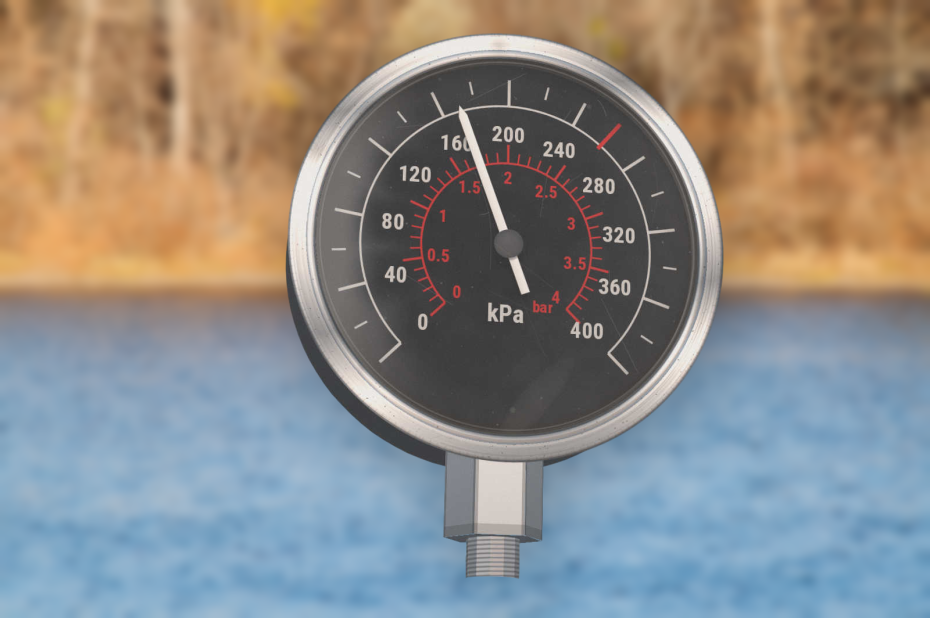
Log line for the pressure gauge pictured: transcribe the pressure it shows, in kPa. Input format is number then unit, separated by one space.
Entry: 170 kPa
